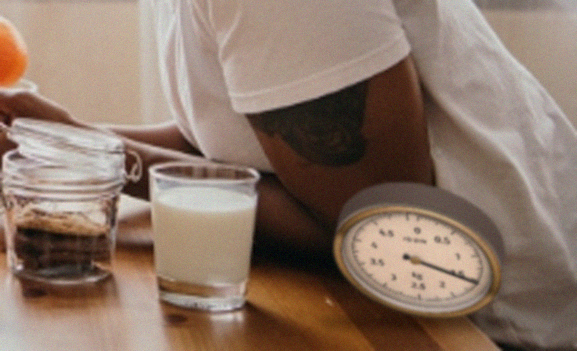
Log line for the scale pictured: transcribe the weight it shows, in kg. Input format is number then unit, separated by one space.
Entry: 1.5 kg
